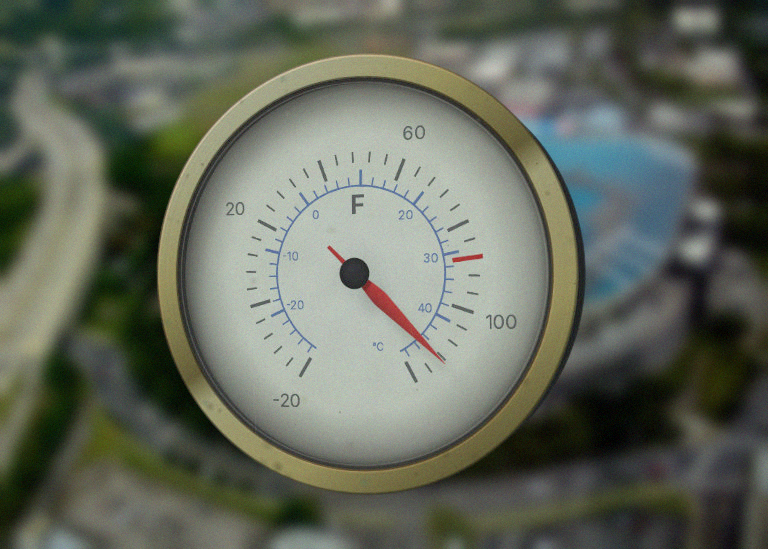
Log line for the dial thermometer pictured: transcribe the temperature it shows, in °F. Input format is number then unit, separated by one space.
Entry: 112 °F
